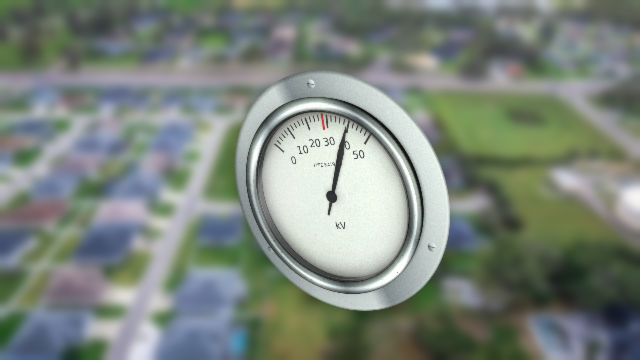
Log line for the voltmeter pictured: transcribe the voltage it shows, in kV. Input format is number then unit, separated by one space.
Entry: 40 kV
